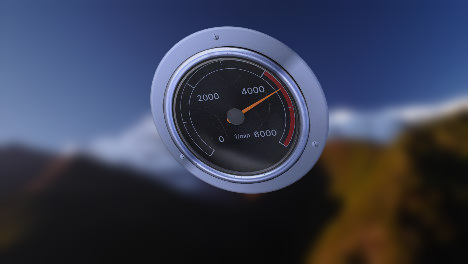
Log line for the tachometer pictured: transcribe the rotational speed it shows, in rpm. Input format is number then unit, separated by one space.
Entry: 4500 rpm
